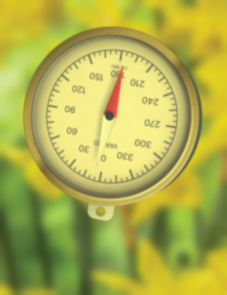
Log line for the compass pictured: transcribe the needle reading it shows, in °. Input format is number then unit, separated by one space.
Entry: 185 °
